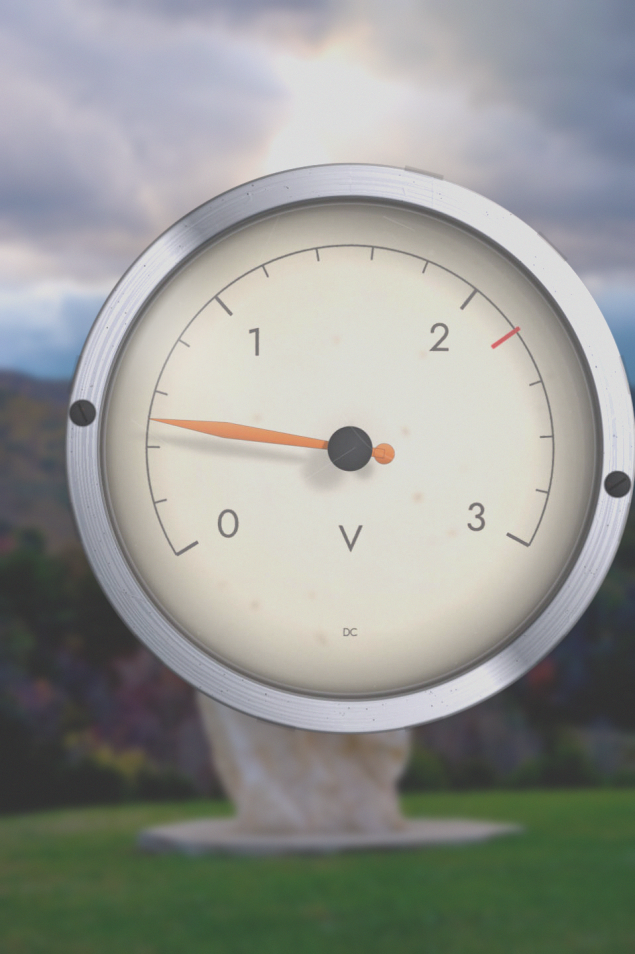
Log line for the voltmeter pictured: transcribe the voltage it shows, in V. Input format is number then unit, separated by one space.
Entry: 0.5 V
